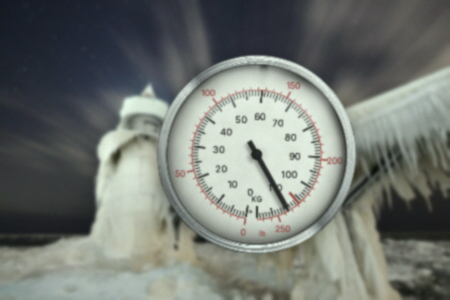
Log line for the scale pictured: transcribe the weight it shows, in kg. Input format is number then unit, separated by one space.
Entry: 110 kg
